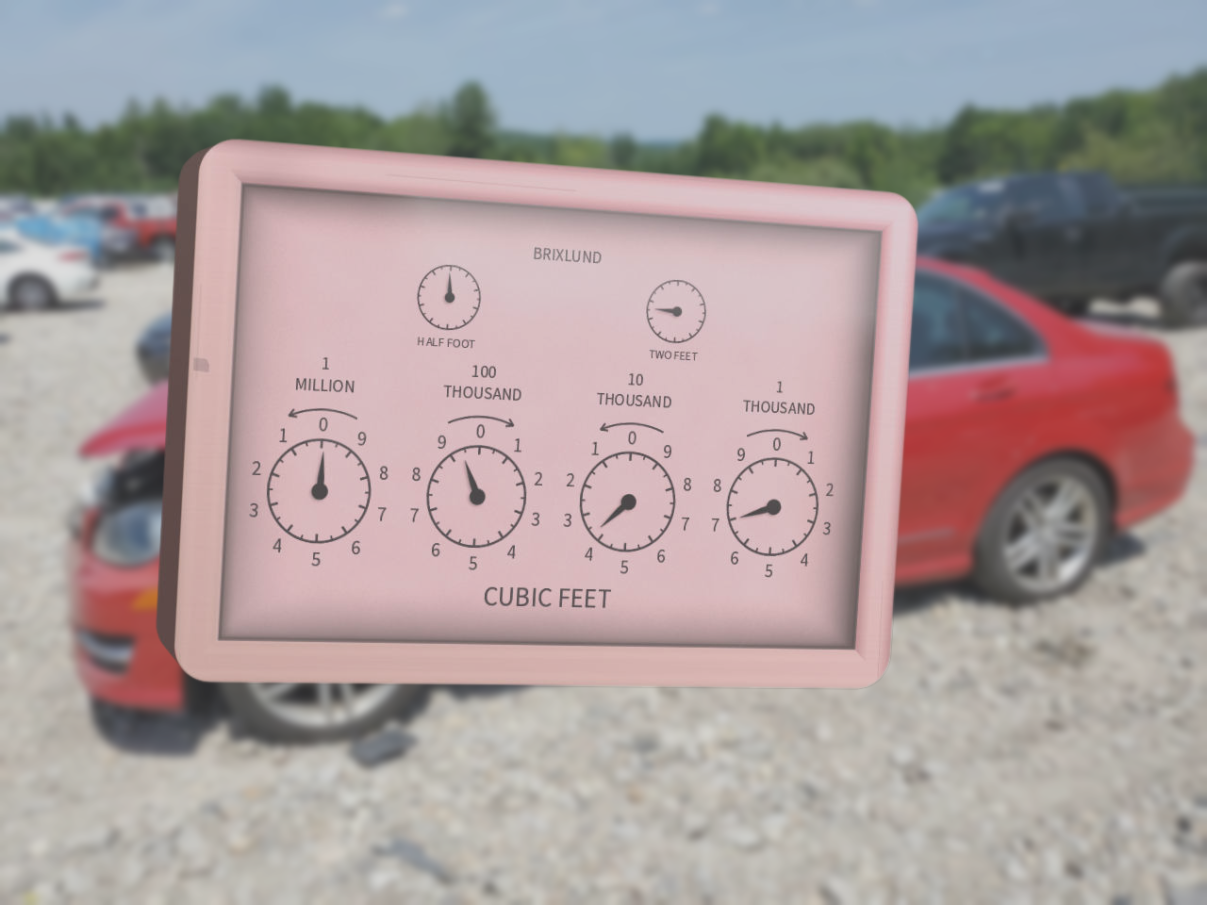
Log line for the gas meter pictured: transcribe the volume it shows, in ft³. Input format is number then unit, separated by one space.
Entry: 993700 ft³
